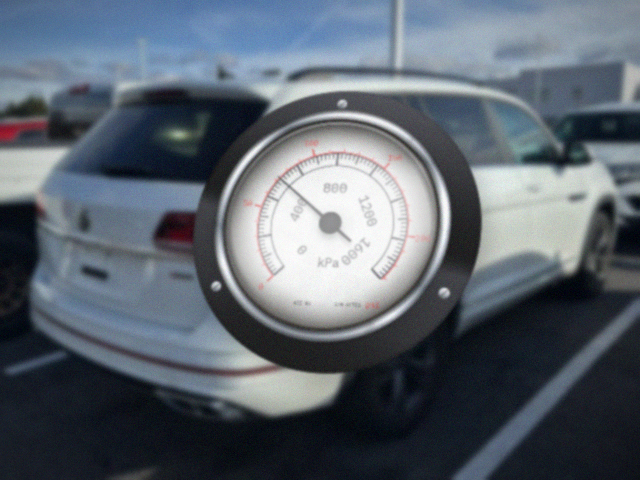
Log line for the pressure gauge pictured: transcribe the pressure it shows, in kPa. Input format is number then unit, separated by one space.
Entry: 500 kPa
